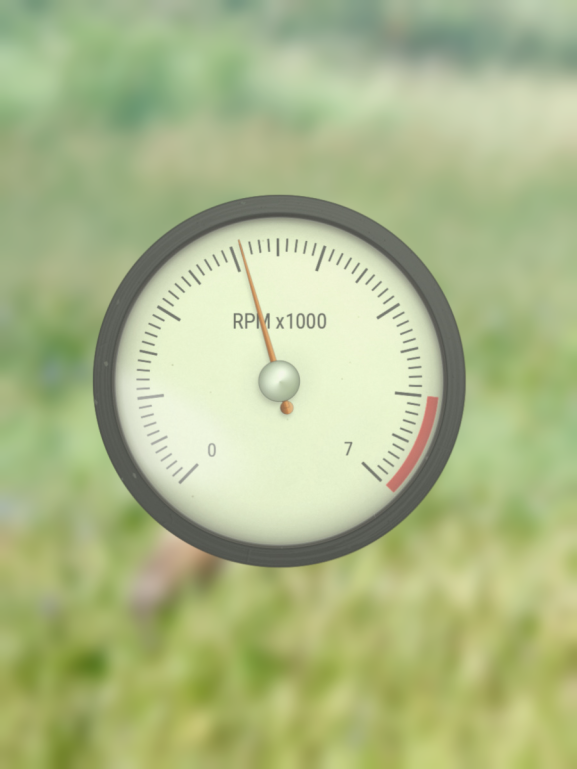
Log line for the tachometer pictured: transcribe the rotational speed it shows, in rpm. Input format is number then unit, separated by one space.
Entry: 3100 rpm
